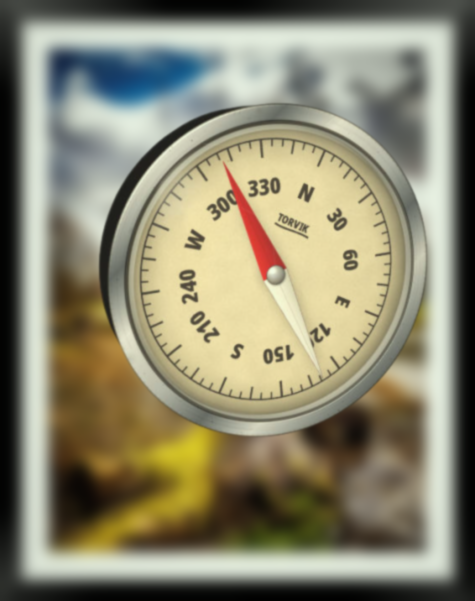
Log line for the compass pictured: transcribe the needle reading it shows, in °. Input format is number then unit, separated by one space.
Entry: 310 °
